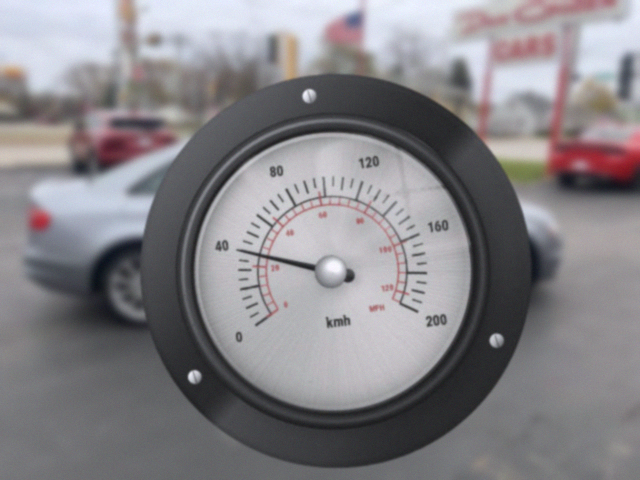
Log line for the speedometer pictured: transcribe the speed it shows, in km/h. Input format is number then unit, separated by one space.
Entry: 40 km/h
